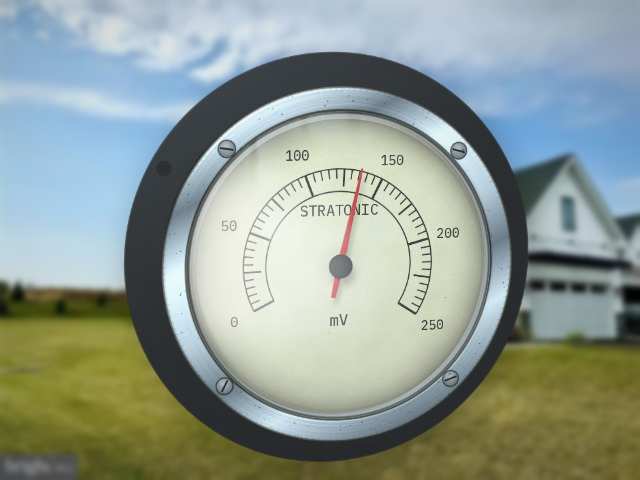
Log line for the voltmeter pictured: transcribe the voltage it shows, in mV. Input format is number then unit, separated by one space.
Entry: 135 mV
